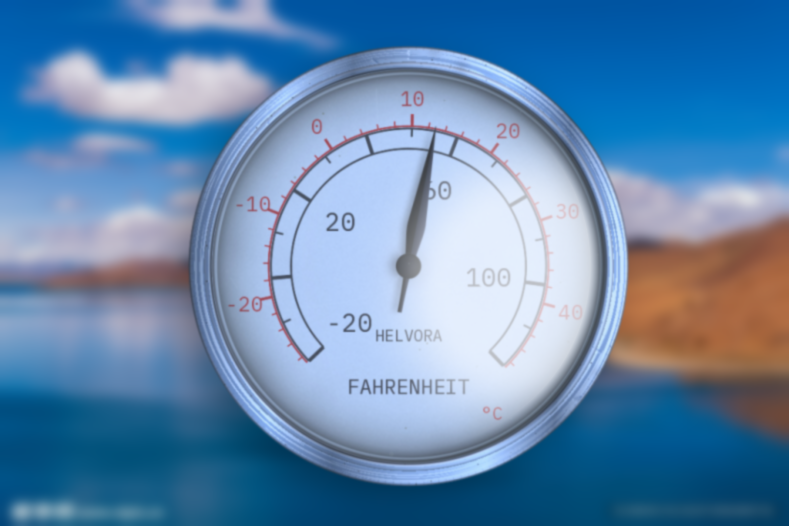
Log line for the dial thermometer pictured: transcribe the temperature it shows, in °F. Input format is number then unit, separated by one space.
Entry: 55 °F
